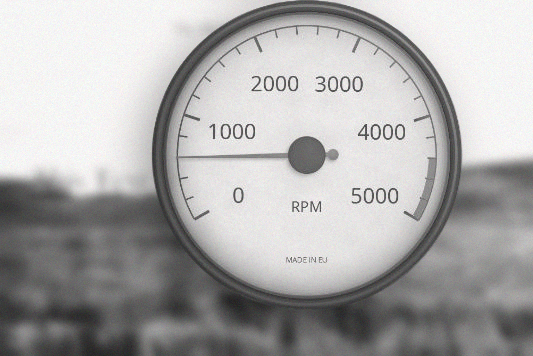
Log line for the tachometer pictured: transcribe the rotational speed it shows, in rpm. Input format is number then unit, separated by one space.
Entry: 600 rpm
